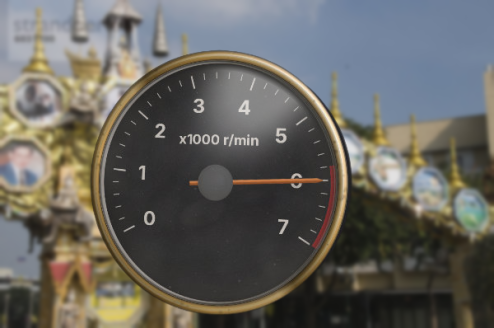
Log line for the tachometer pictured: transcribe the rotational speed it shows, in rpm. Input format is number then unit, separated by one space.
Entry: 6000 rpm
